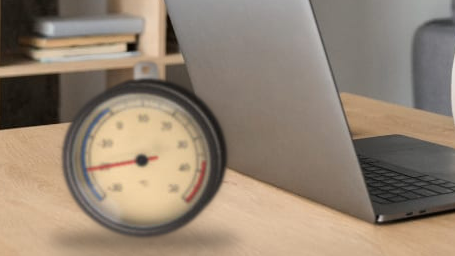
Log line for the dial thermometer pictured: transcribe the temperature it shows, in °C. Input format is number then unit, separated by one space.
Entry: -20 °C
